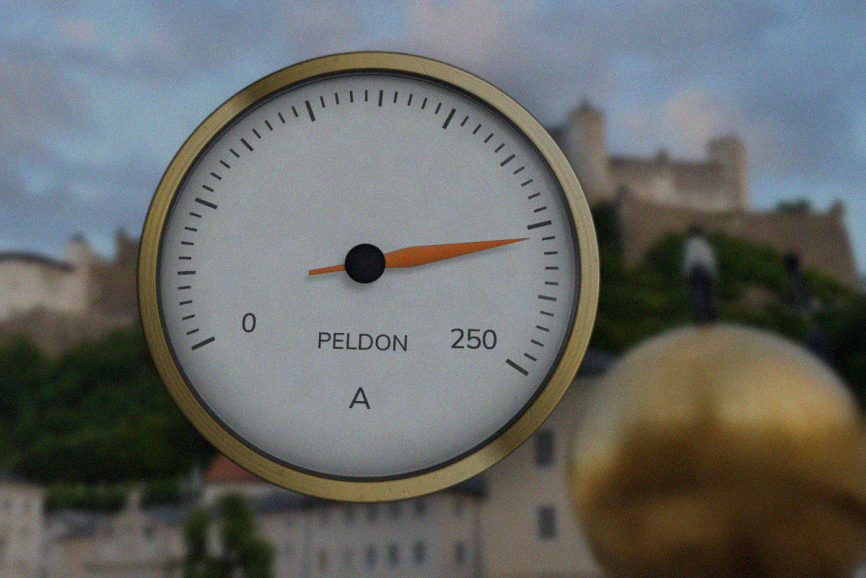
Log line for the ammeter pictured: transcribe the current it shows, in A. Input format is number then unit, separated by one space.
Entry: 205 A
